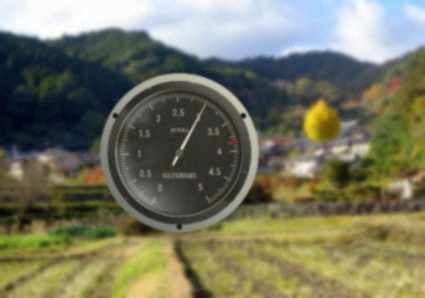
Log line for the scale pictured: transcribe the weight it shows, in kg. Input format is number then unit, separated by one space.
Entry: 3 kg
